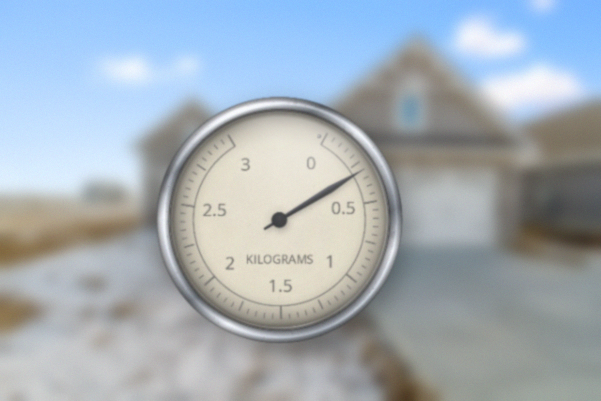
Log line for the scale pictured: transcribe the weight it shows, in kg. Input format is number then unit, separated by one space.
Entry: 0.3 kg
